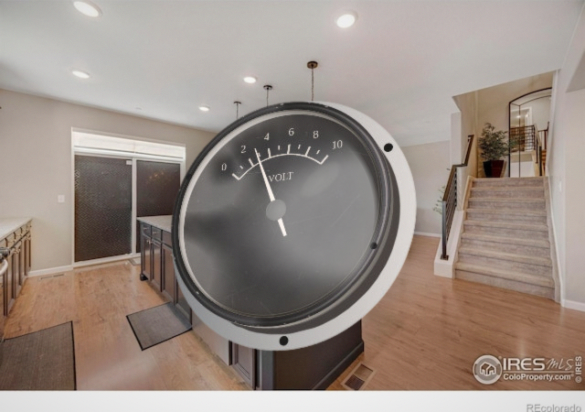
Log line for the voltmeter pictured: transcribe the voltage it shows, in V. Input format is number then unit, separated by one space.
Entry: 3 V
